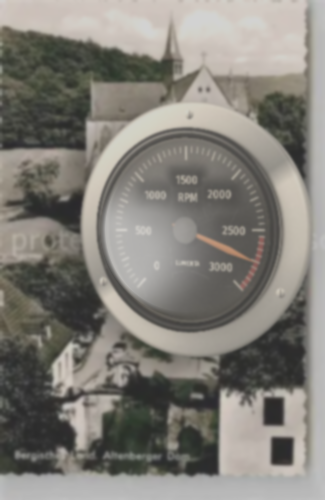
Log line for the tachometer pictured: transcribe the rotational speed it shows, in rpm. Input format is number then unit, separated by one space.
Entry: 2750 rpm
